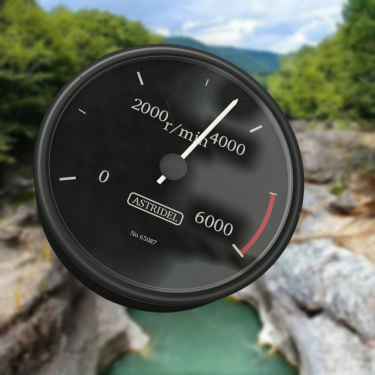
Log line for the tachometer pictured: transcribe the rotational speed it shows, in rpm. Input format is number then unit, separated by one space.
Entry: 3500 rpm
